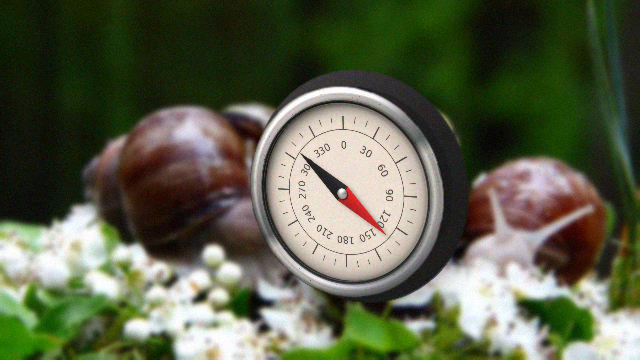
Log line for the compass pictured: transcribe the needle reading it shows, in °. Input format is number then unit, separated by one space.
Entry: 130 °
